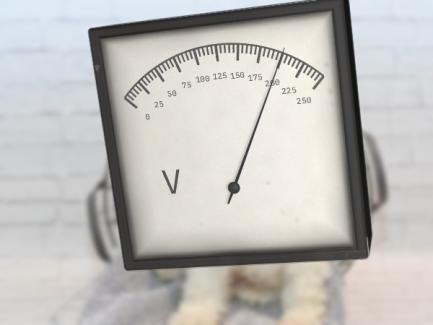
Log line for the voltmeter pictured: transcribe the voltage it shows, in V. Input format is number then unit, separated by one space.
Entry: 200 V
